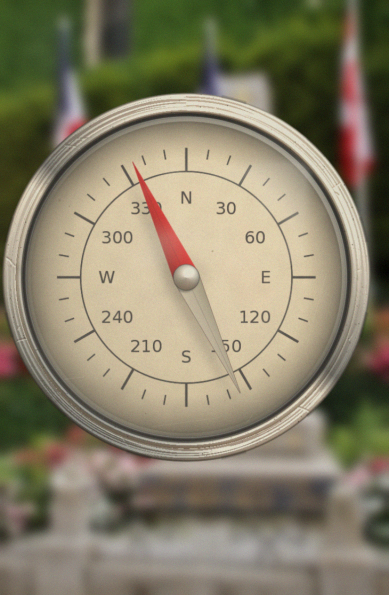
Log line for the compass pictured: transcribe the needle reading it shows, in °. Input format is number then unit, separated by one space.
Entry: 335 °
